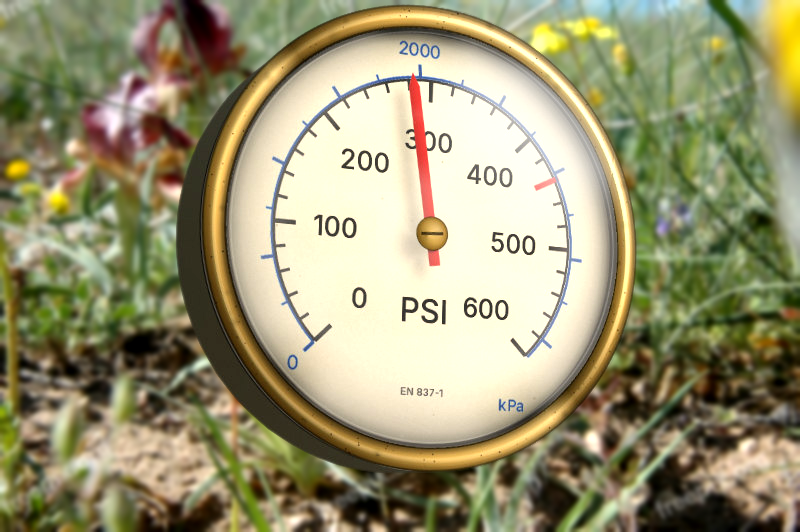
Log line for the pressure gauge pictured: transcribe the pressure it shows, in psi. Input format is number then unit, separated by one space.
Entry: 280 psi
